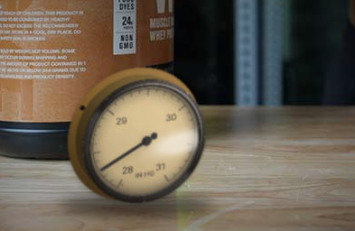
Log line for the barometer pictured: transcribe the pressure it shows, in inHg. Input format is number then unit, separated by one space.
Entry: 28.3 inHg
